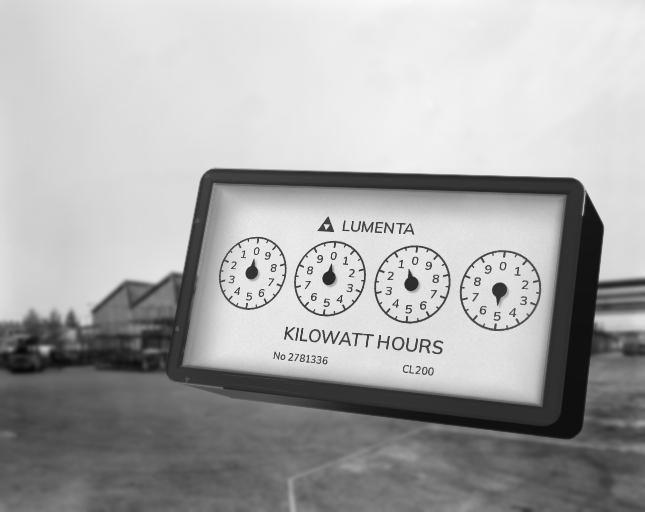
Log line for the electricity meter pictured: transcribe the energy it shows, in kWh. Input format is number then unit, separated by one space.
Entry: 5 kWh
